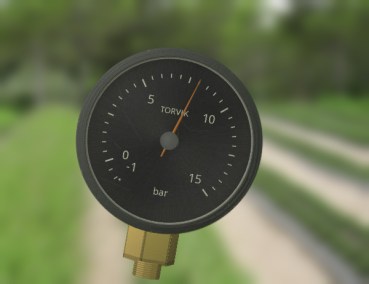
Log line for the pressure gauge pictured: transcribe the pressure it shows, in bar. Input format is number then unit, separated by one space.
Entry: 8 bar
